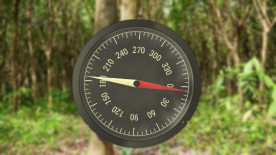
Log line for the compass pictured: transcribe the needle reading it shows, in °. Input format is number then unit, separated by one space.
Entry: 5 °
